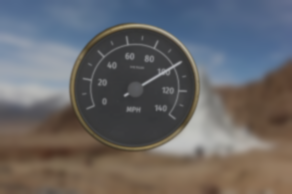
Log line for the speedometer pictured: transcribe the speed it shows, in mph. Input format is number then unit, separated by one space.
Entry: 100 mph
